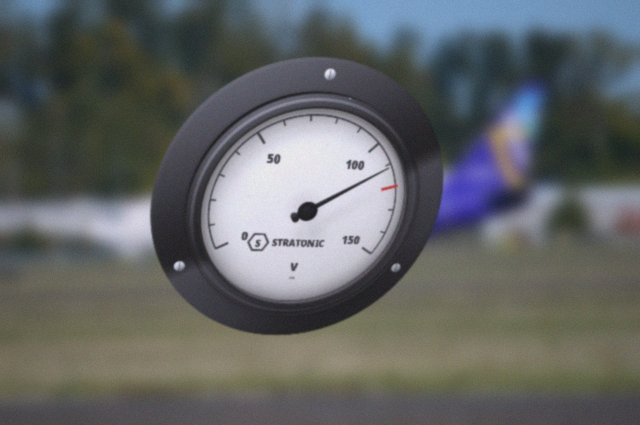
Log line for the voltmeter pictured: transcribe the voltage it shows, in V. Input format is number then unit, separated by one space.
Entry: 110 V
